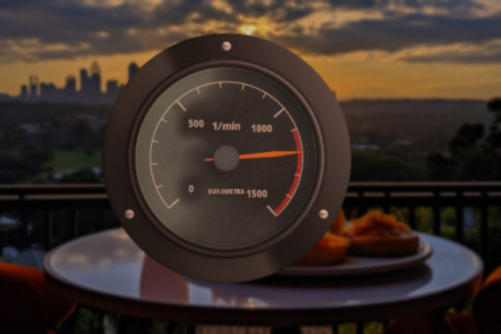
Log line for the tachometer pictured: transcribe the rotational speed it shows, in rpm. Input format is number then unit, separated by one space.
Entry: 1200 rpm
